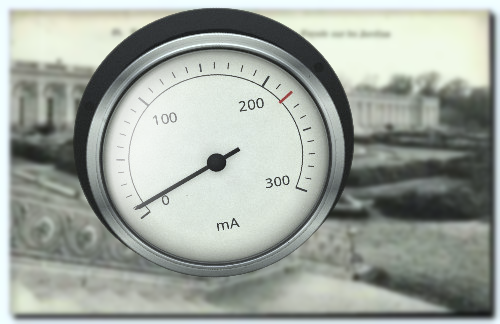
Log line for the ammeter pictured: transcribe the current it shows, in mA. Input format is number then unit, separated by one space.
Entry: 10 mA
